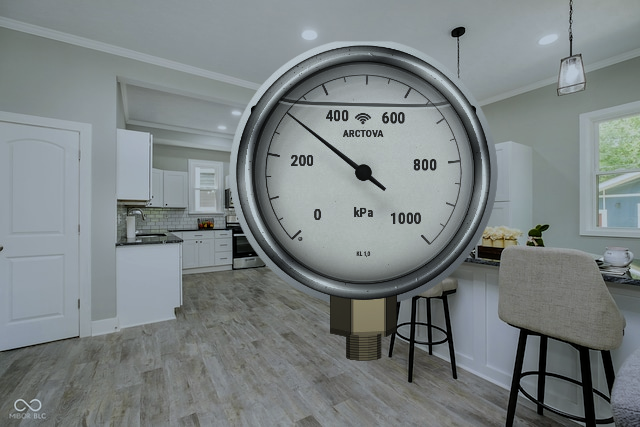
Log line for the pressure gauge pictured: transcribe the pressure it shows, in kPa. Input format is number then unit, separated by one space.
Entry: 300 kPa
